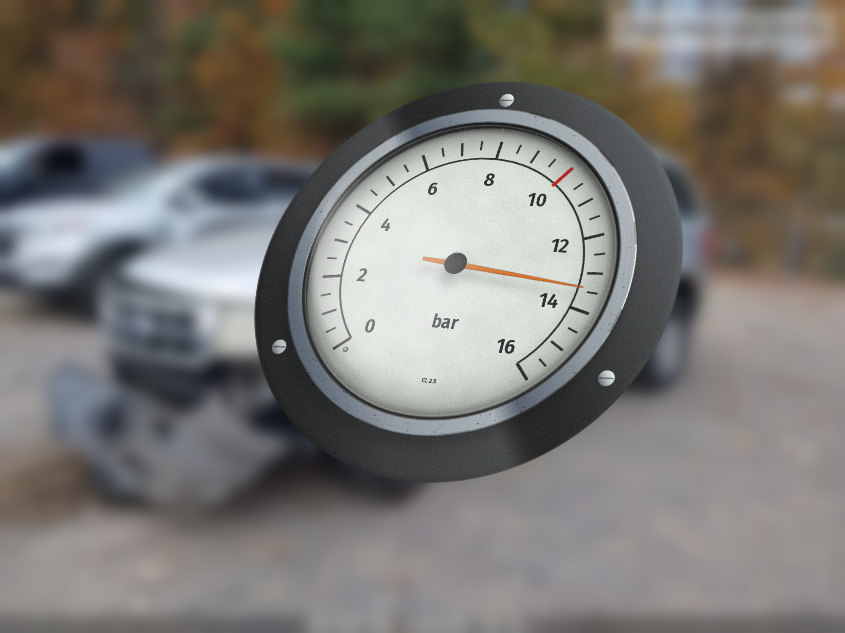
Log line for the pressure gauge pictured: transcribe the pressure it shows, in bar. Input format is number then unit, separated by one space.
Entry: 13.5 bar
